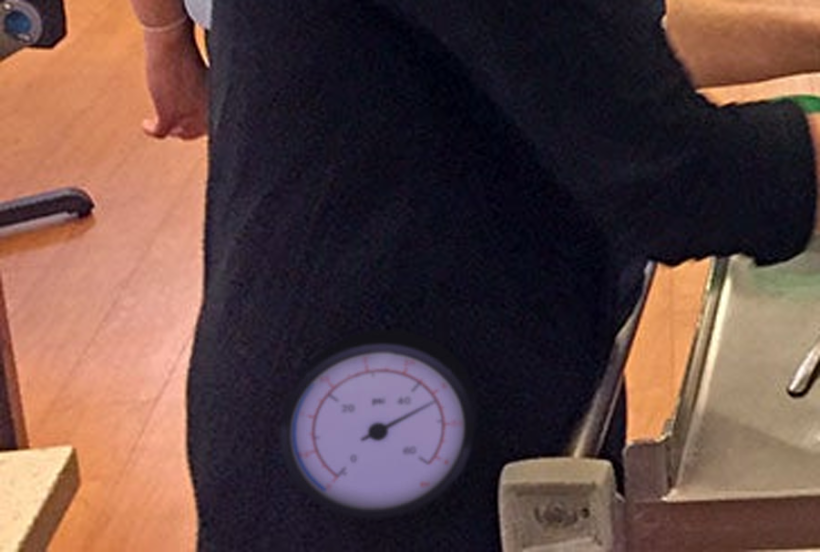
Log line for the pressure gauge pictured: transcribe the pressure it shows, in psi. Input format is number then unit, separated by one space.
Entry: 45 psi
